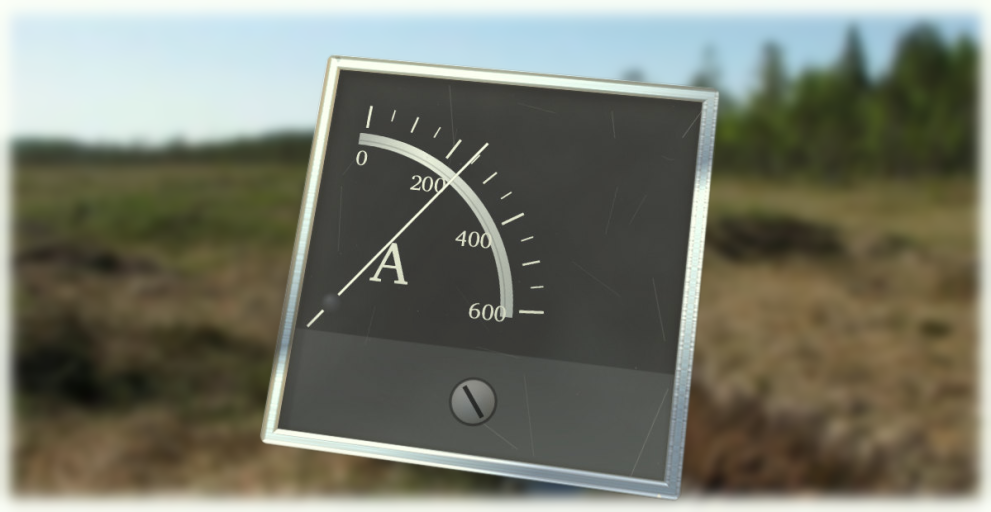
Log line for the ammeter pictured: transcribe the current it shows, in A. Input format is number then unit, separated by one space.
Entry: 250 A
